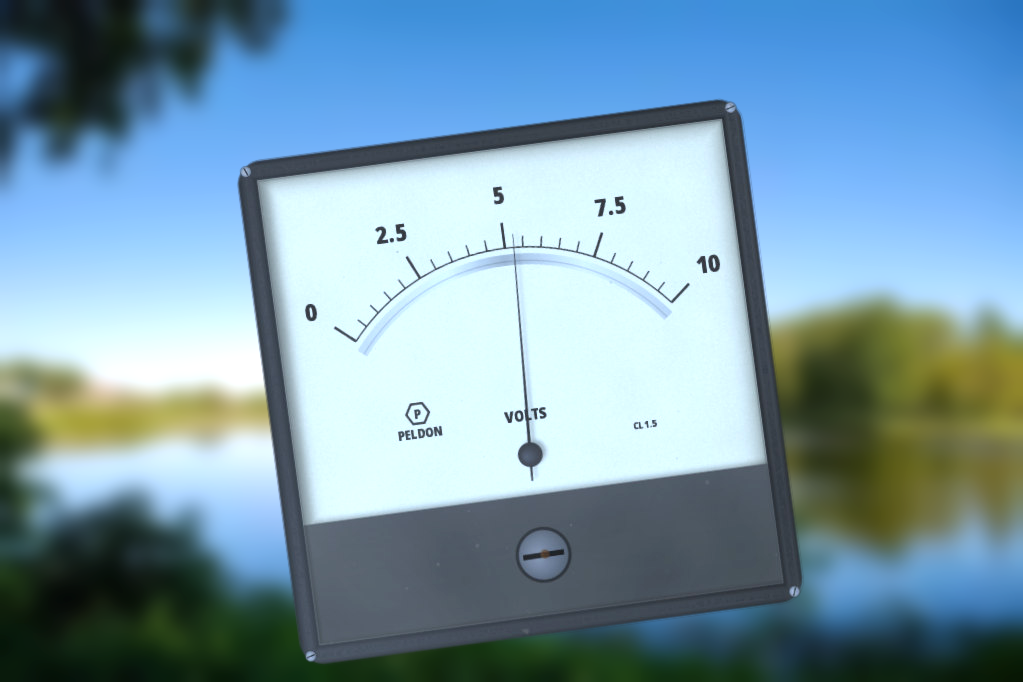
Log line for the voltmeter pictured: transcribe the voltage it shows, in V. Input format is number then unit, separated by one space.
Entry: 5.25 V
